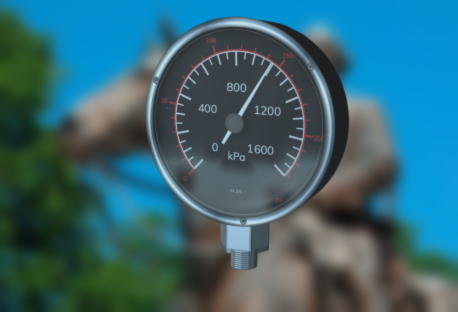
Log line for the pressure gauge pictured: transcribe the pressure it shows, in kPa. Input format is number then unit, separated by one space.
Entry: 1000 kPa
